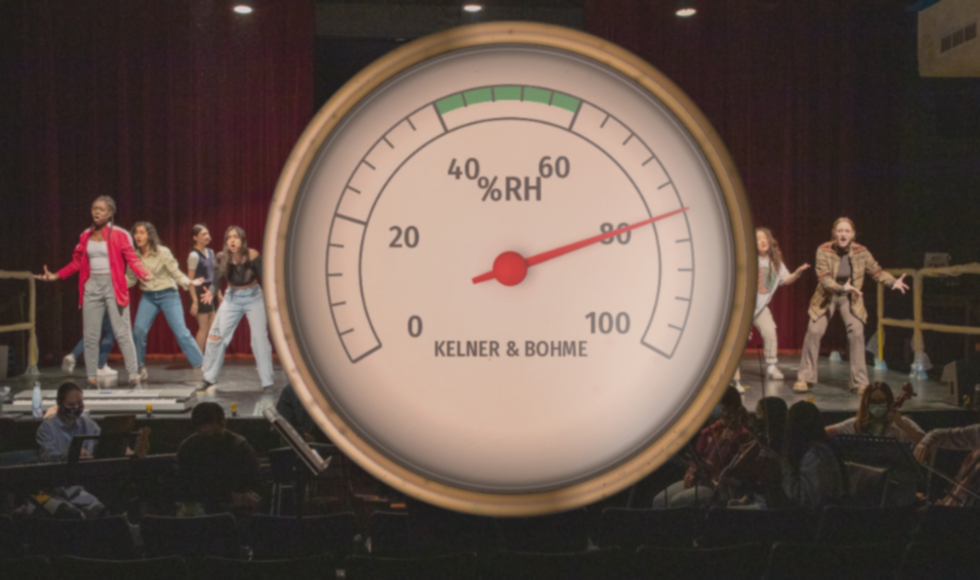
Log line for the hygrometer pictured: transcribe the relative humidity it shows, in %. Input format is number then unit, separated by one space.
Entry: 80 %
